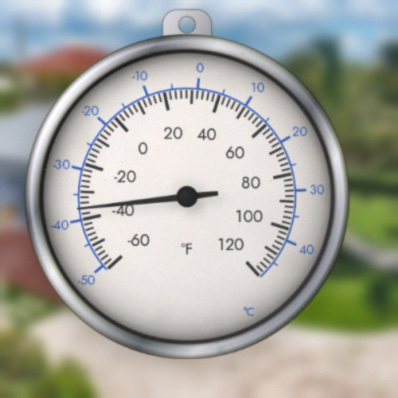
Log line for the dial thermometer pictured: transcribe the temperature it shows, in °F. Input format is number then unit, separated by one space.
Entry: -36 °F
